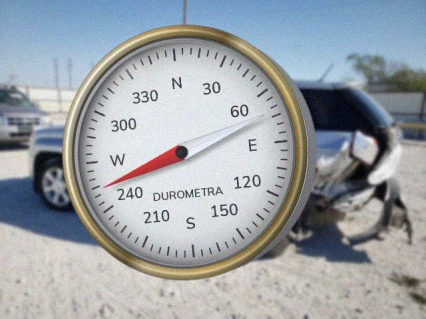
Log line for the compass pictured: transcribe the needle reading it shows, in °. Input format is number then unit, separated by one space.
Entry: 252.5 °
